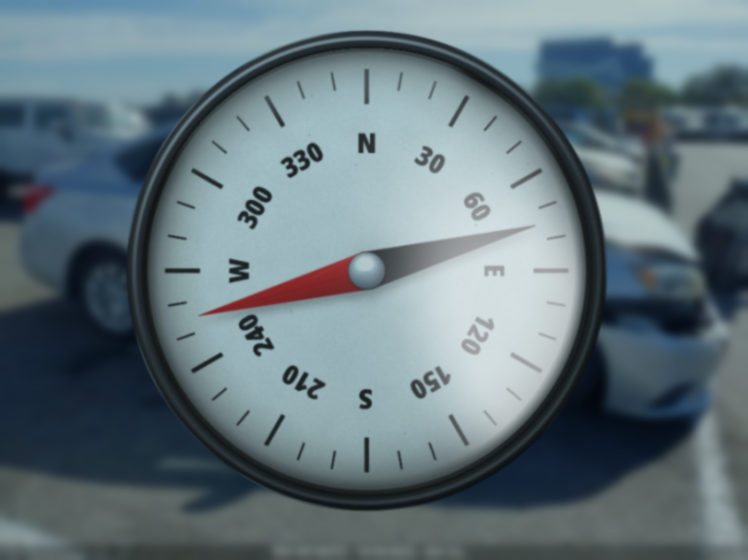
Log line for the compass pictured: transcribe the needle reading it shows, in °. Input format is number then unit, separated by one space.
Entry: 255 °
